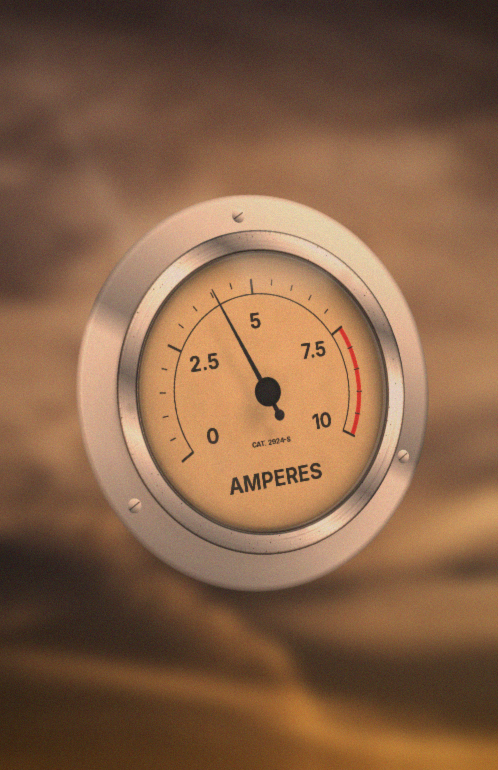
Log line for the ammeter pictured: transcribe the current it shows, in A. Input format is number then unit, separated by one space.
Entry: 4 A
